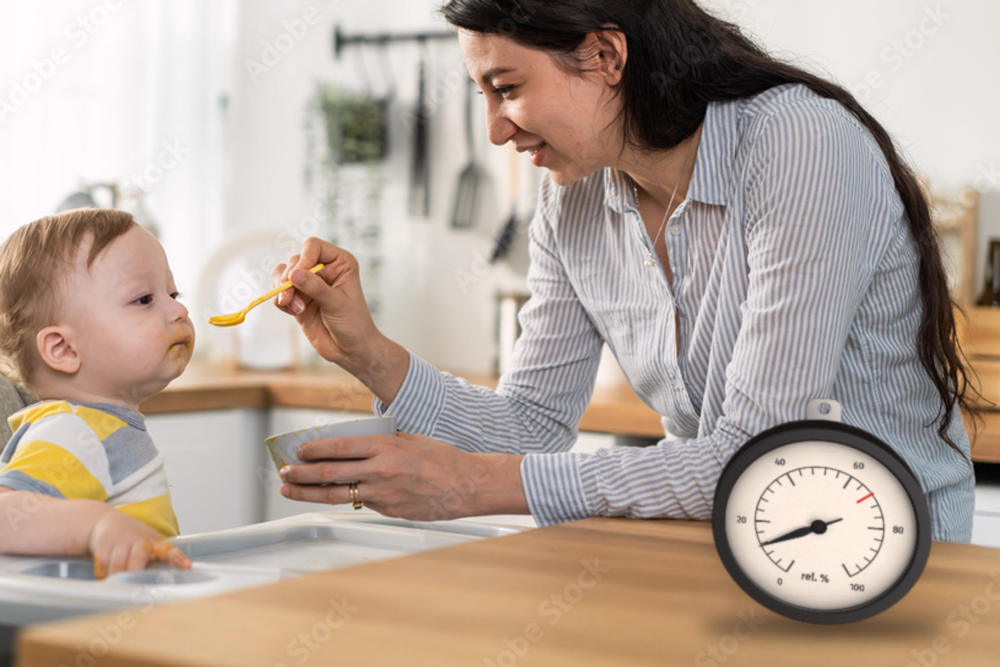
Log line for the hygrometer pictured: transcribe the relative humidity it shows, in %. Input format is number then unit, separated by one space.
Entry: 12 %
